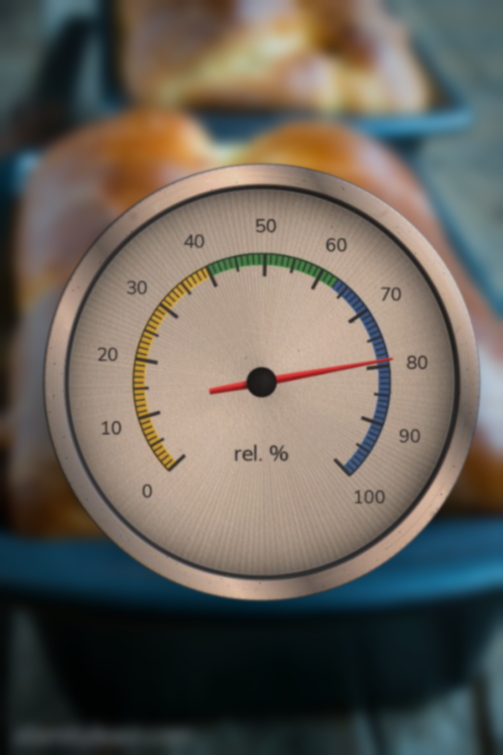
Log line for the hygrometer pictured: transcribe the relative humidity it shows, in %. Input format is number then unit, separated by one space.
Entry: 79 %
